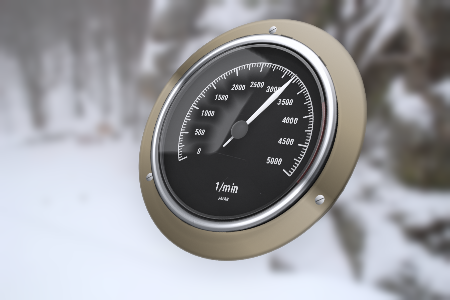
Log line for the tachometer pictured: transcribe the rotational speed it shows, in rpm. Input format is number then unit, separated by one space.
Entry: 3250 rpm
